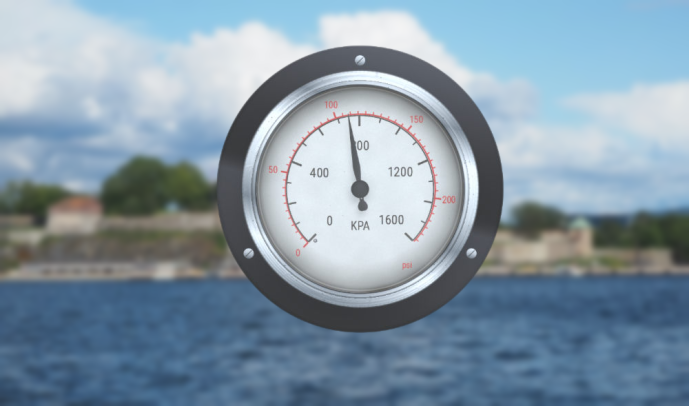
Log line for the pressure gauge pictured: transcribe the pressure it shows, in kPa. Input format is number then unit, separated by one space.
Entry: 750 kPa
